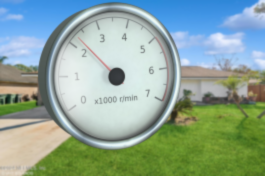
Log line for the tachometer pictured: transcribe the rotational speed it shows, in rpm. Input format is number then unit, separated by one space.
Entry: 2250 rpm
